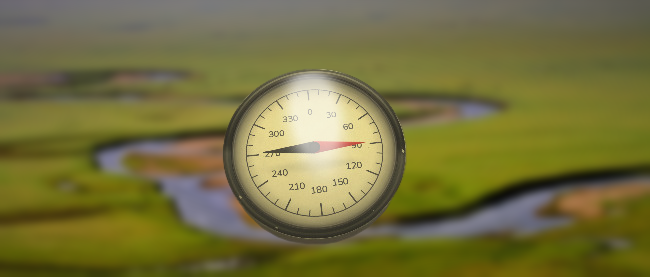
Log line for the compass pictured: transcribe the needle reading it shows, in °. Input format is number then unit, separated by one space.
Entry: 90 °
